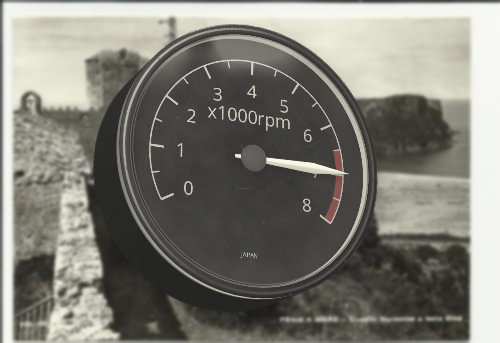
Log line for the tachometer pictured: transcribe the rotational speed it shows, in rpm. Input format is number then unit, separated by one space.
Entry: 7000 rpm
